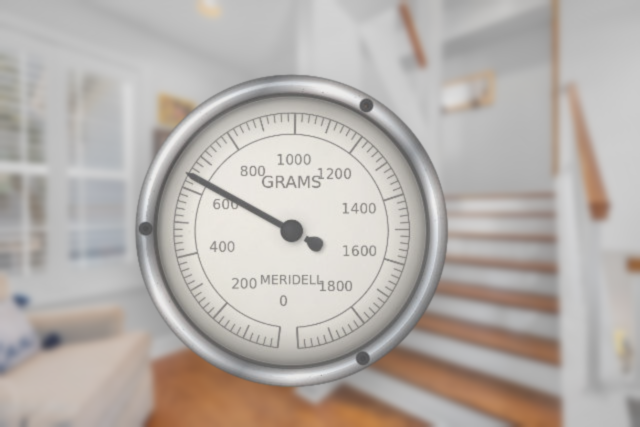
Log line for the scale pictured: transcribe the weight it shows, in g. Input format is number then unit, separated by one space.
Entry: 640 g
